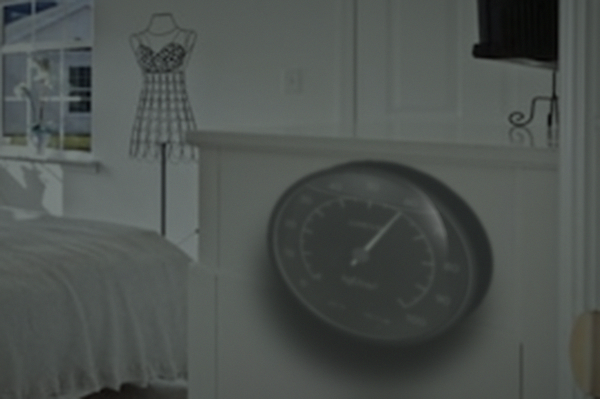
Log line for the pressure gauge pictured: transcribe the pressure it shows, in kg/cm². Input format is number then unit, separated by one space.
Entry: 60 kg/cm²
